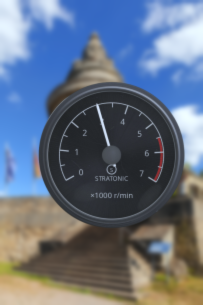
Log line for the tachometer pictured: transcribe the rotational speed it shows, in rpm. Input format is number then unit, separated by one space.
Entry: 3000 rpm
